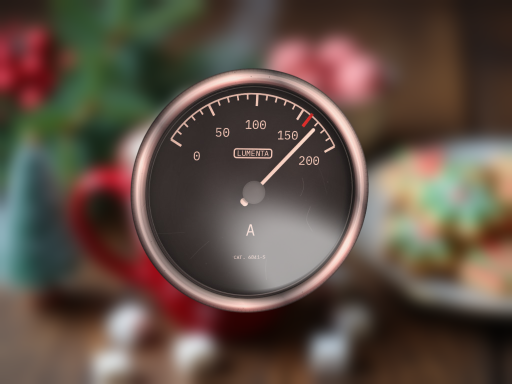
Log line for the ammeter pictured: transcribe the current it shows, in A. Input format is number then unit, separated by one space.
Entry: 170 A
